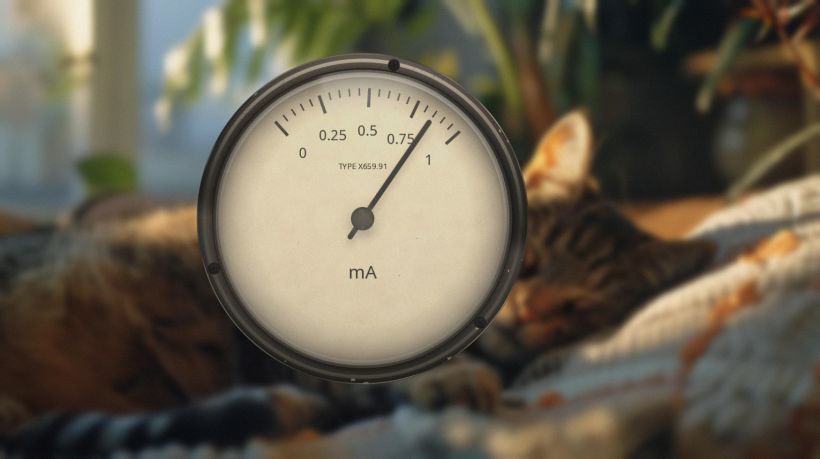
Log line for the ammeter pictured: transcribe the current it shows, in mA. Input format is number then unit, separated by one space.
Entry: 0.85 mA
